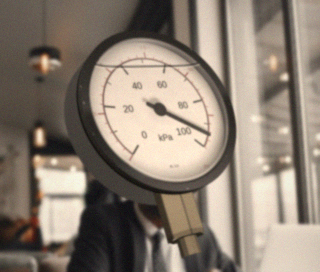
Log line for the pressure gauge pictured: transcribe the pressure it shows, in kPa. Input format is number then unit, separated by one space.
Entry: 95 kPa
